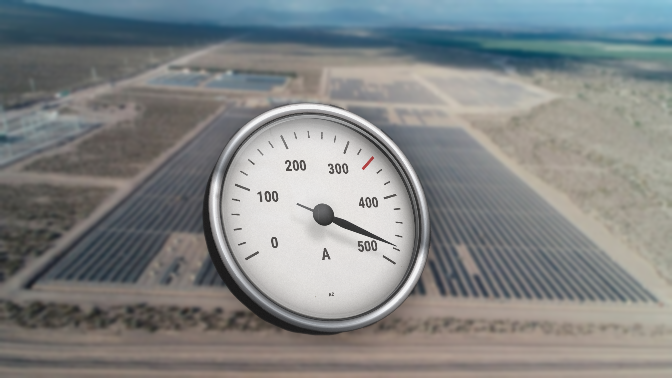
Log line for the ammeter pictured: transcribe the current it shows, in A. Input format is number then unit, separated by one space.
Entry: 480 A
